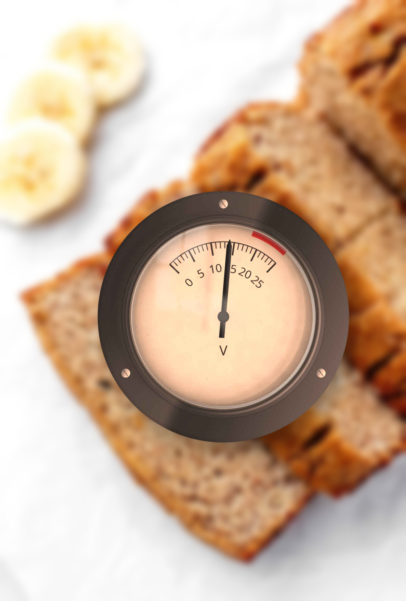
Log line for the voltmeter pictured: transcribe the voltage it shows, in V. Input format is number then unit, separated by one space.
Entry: 14 V
